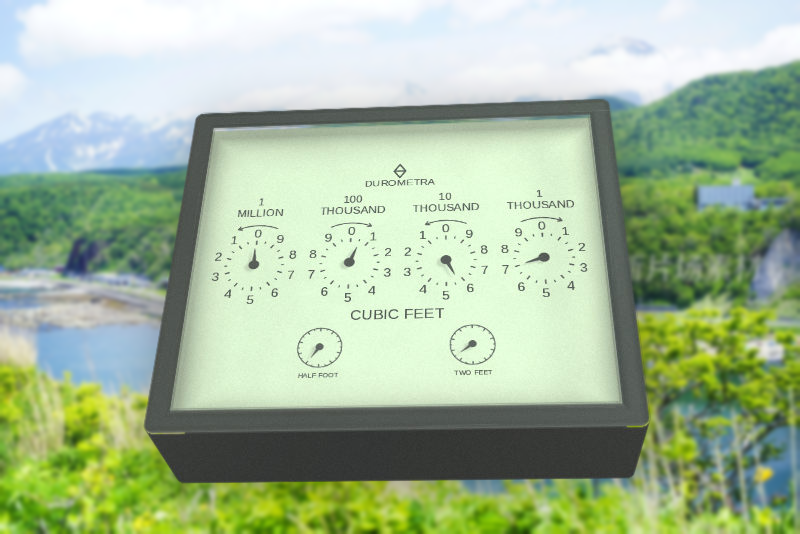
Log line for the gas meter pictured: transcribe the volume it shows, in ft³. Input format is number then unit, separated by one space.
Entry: 5700 ft³
